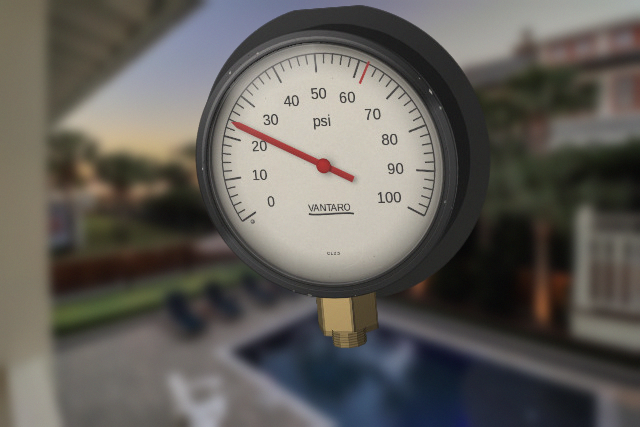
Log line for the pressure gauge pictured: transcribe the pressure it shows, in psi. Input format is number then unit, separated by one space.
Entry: 24 psi
